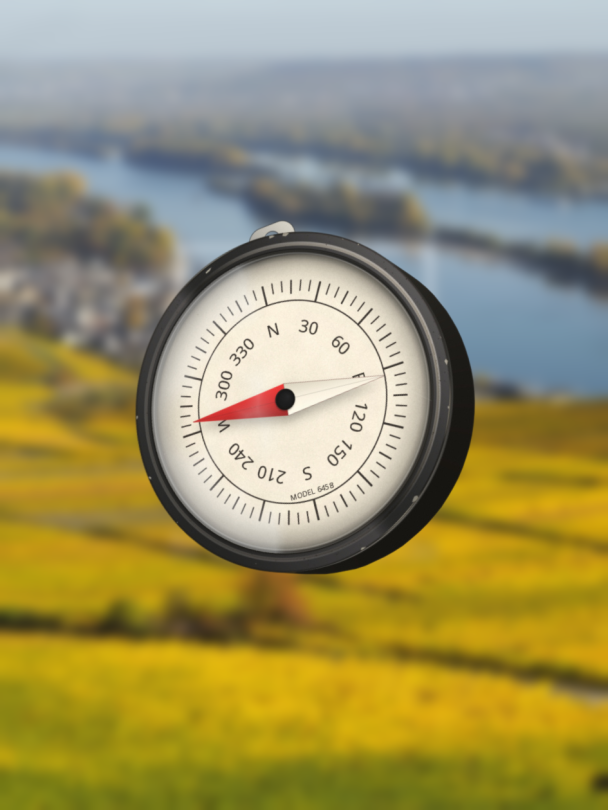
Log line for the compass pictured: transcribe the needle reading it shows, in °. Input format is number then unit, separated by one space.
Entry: 275 °
